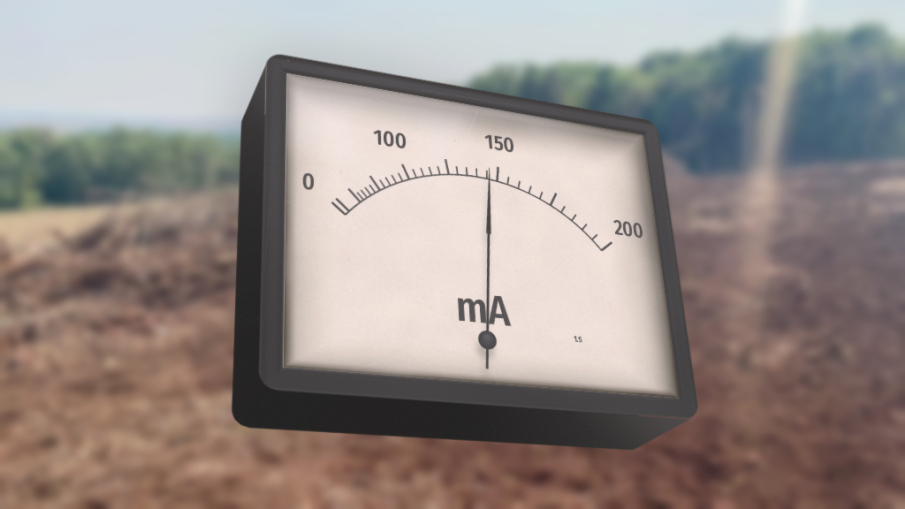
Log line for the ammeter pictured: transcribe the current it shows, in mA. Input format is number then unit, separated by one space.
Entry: 145 mA
